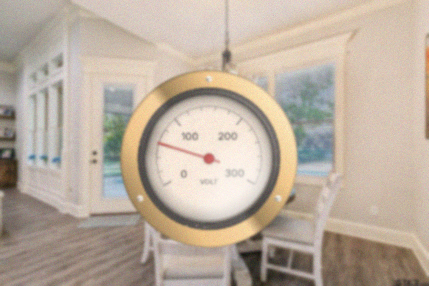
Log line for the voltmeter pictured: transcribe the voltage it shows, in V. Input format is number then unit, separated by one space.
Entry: 60 V
